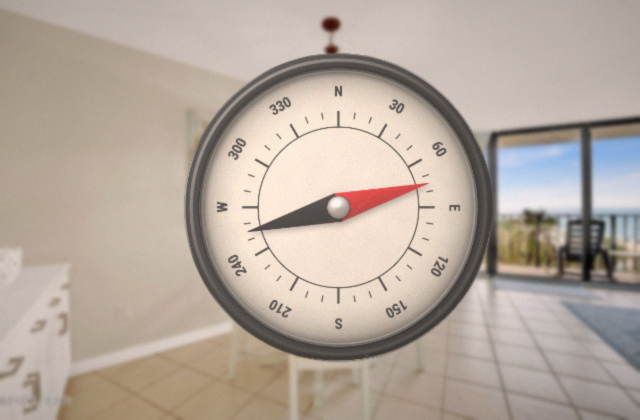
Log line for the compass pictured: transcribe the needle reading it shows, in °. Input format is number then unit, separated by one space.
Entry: 75 °
